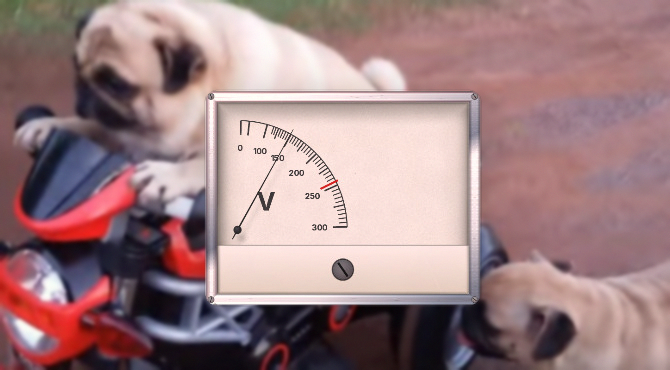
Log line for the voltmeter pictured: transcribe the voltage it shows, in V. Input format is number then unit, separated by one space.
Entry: 150 V
